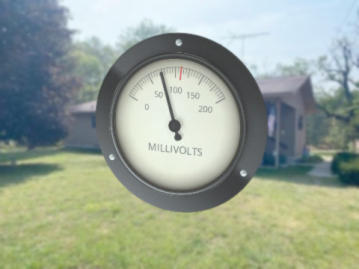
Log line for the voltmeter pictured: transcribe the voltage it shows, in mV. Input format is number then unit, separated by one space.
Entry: 75 mV
